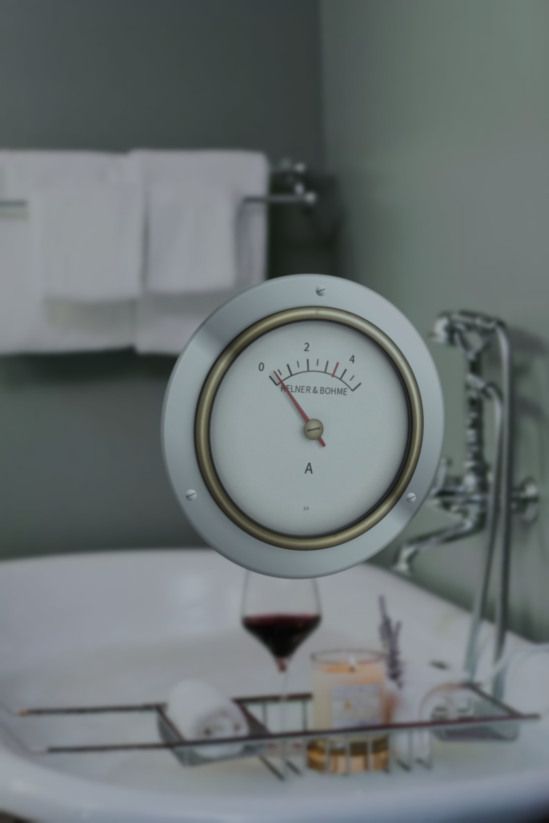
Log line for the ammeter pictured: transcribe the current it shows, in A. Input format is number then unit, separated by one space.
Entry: 0.25 A
